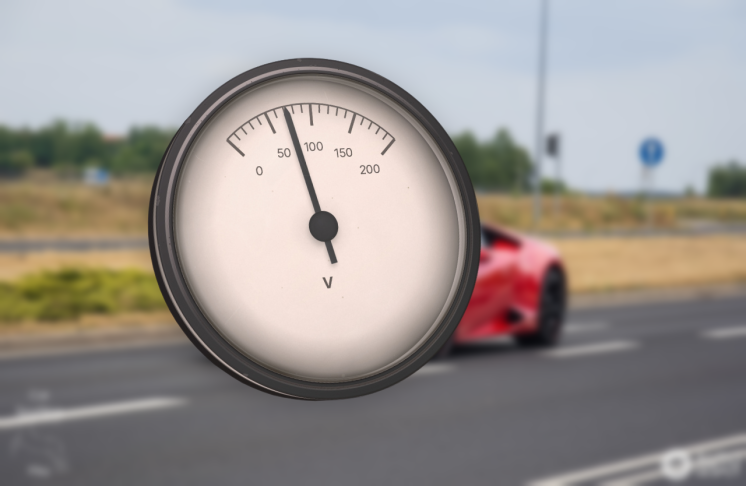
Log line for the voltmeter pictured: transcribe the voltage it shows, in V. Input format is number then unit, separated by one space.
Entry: 70 V
